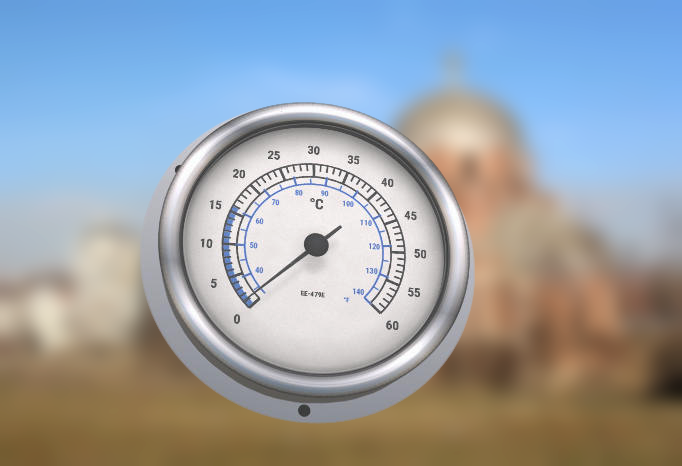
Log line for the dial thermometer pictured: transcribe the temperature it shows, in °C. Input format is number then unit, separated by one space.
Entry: 1 °C
